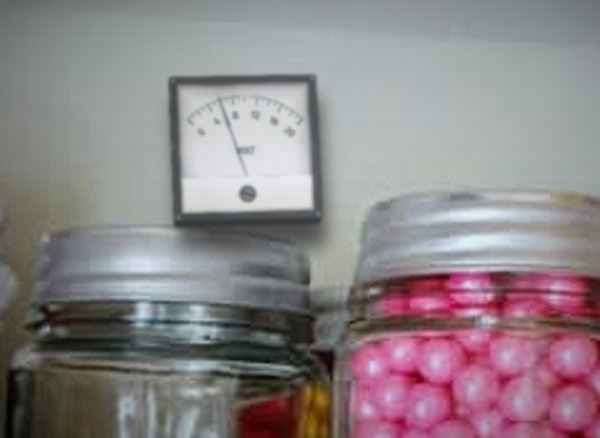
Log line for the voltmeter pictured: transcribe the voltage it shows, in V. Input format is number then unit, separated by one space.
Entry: 6 V
